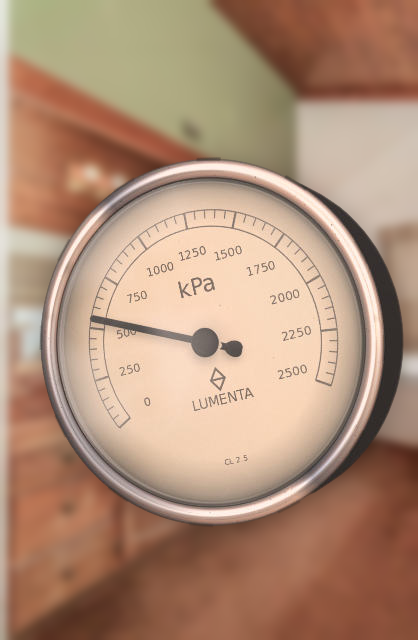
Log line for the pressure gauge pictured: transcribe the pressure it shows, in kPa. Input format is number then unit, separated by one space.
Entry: 550 kPa
